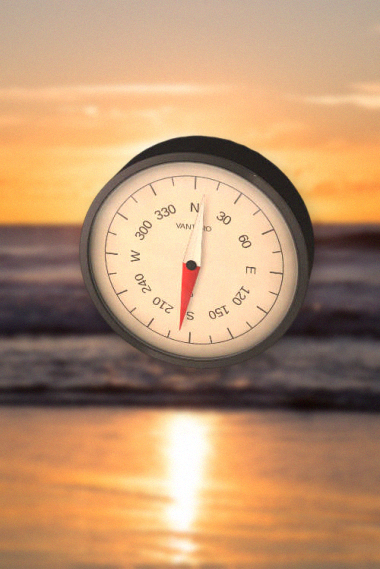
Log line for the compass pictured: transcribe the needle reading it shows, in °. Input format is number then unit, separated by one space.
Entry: 187.5 °
